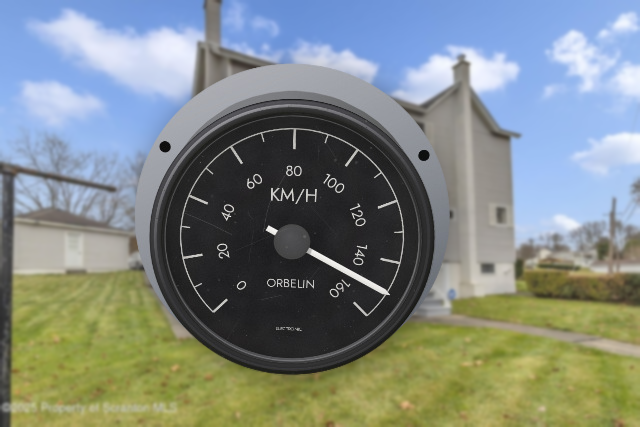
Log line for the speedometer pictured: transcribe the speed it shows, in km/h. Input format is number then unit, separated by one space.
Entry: 150 km/h
